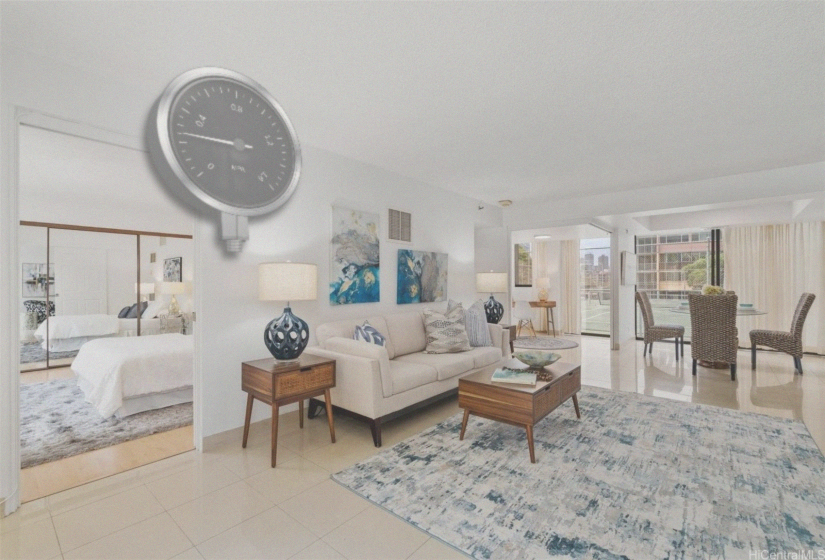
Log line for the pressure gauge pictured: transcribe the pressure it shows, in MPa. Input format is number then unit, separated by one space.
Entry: 0.25 MPa
